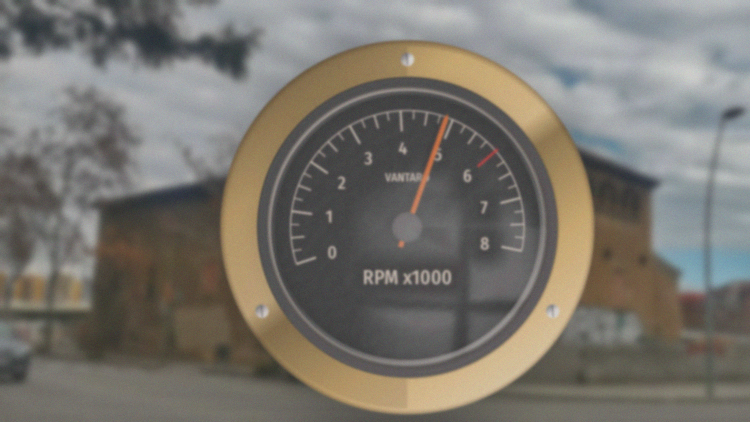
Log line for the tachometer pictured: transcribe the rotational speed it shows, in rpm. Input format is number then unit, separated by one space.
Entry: 4875 rpm
